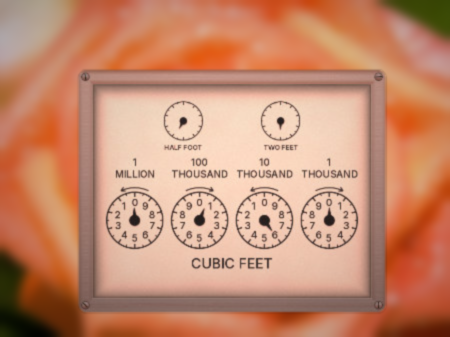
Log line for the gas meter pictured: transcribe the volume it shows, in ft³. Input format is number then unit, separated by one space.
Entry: 6000 ft³
